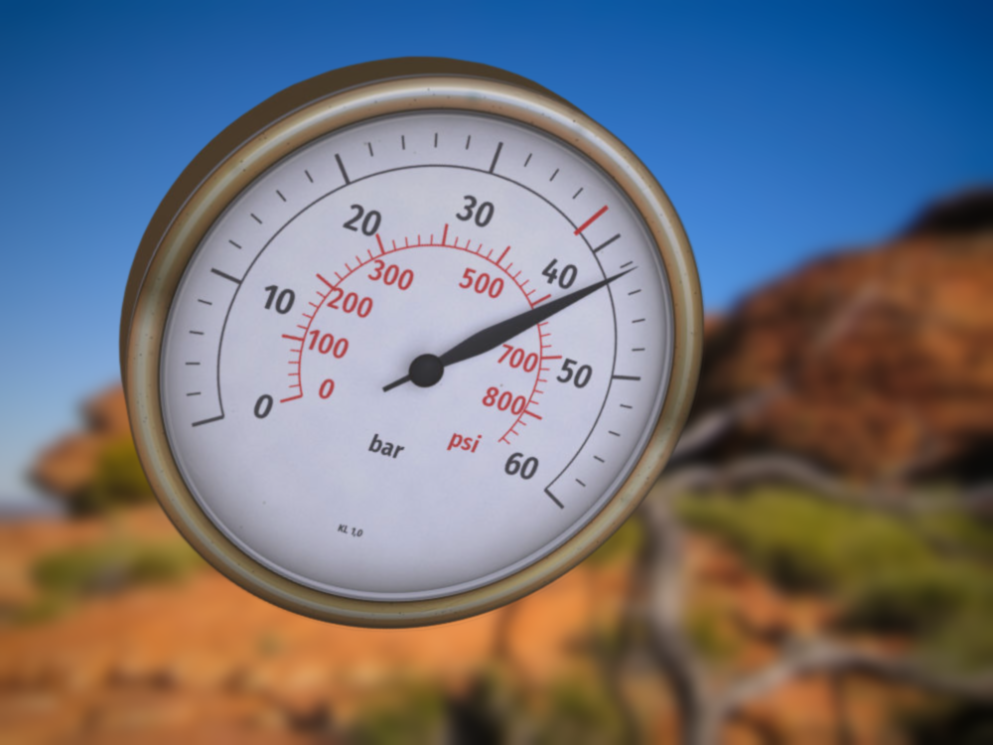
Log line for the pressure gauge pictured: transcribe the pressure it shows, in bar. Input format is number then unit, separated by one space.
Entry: 42 bar
